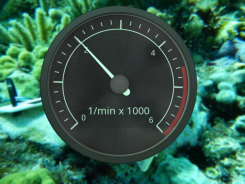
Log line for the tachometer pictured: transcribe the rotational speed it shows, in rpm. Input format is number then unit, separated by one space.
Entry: 2000 rpm
